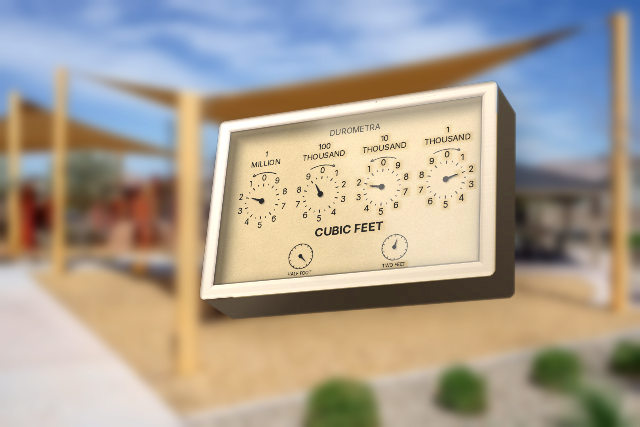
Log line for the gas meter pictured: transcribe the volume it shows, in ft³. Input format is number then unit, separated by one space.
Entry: 192200 ft³
